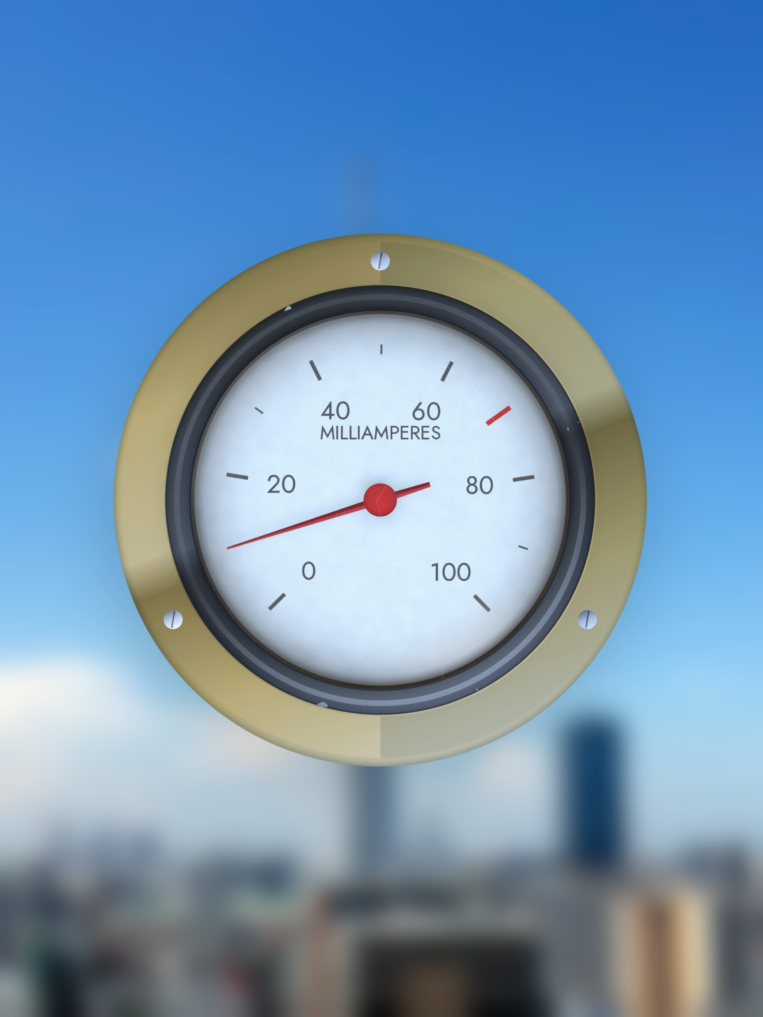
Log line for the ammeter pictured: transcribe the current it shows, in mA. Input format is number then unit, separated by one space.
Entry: 10 mA
